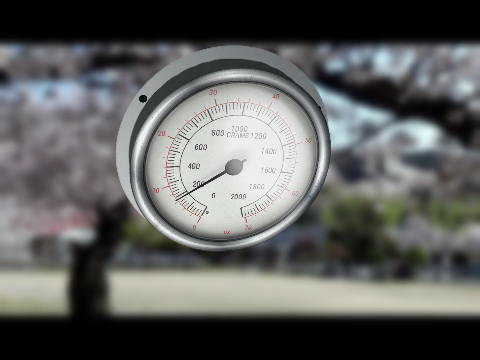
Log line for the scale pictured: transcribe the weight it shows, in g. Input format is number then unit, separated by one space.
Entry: 200 g
